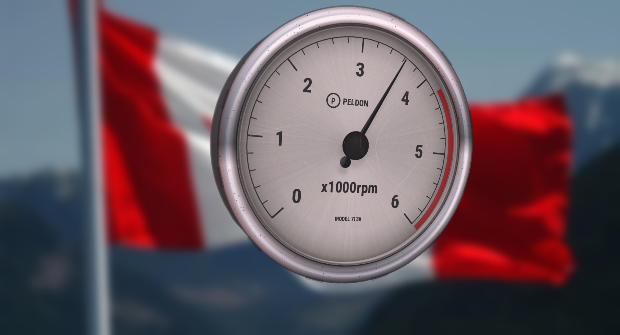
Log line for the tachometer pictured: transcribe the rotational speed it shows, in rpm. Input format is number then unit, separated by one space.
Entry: 3600 rpm
